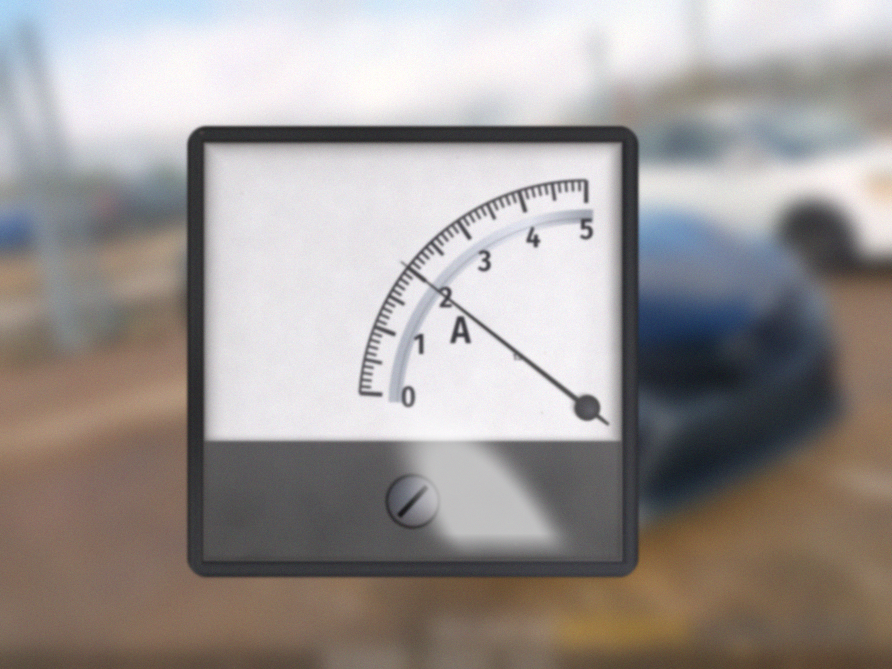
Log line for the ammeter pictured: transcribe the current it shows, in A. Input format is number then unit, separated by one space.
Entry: 2 A
